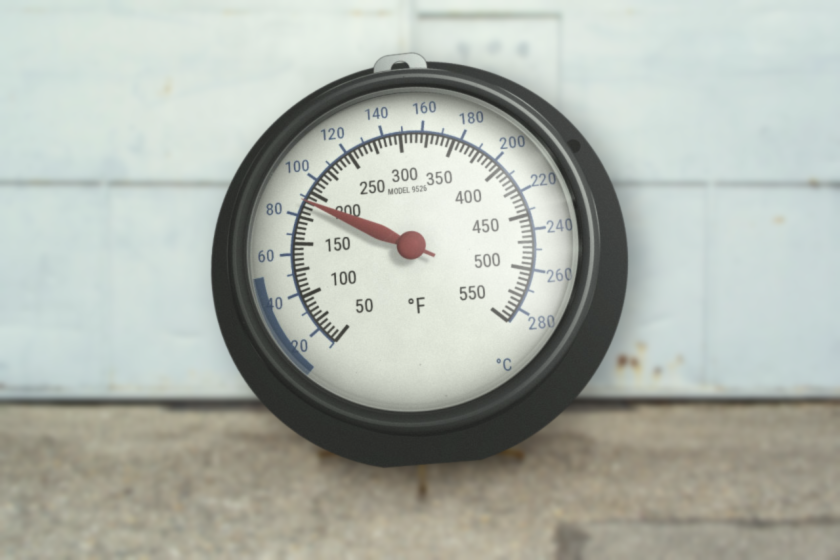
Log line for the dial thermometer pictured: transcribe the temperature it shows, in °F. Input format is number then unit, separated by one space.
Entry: 190 °F
